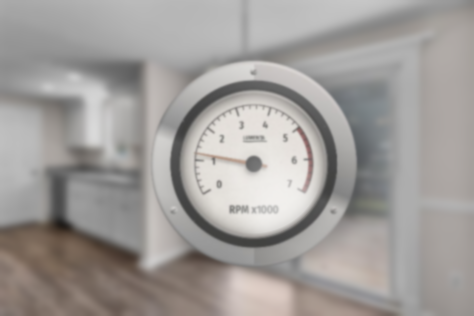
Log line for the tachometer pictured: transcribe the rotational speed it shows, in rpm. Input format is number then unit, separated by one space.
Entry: 1200 rpm
